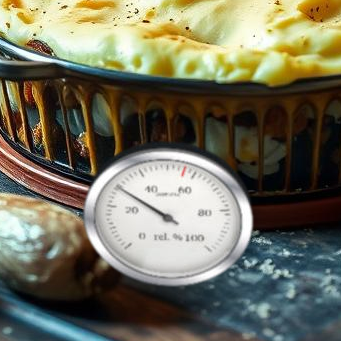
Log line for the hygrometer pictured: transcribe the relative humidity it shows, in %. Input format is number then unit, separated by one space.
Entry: 30 %
